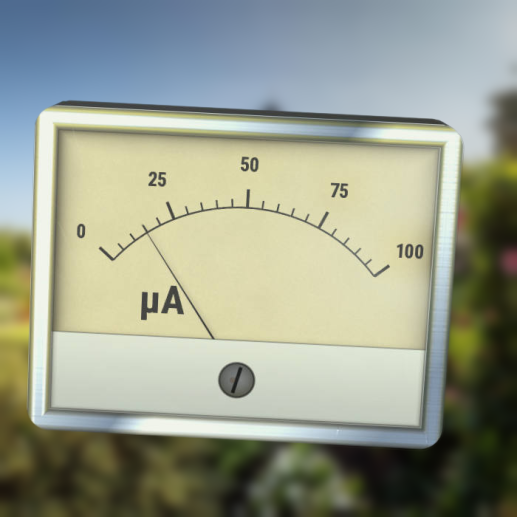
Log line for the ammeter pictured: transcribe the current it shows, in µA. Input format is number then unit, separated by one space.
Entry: 15 µA
